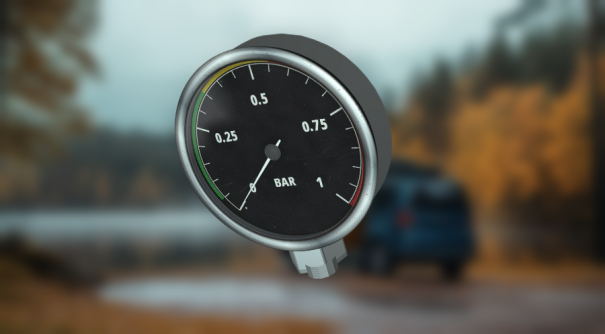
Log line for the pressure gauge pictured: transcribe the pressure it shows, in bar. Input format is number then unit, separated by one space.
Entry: 0 bar
